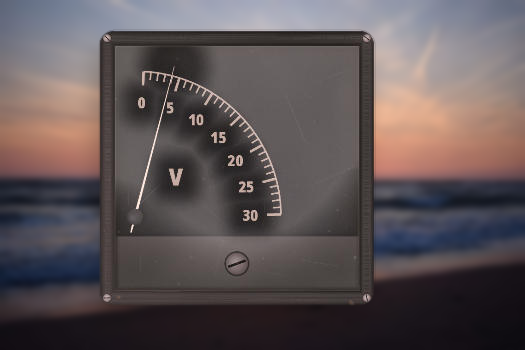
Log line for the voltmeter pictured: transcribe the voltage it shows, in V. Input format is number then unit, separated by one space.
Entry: 4 V
